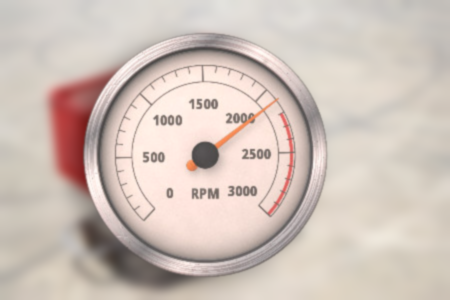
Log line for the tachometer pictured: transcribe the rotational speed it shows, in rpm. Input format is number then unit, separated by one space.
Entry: 2100 rpm
